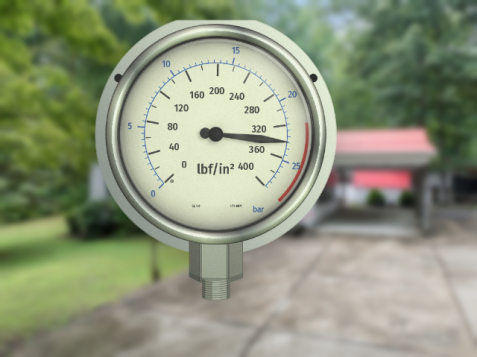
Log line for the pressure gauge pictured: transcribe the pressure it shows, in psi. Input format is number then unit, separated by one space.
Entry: 340 psi
